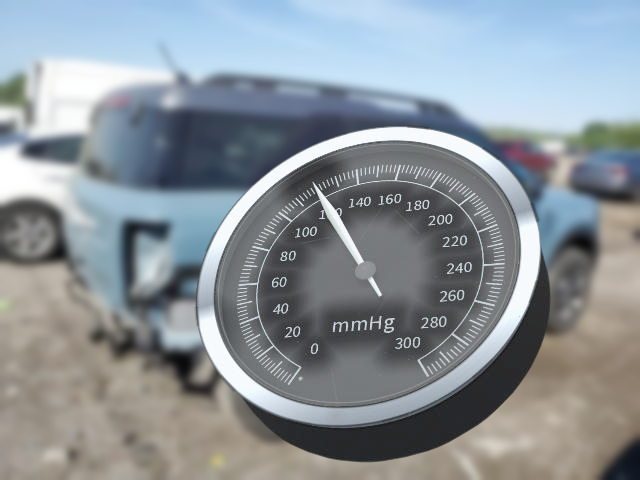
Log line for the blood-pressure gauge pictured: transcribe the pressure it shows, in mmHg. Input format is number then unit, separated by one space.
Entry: 120 mmHg
